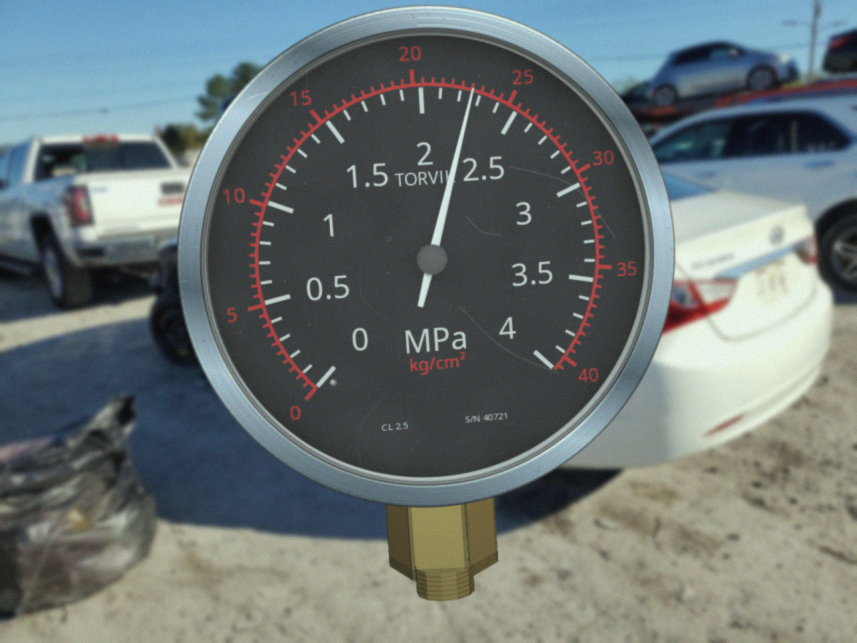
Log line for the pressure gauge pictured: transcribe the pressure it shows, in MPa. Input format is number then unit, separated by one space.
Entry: 2.25 MPa
